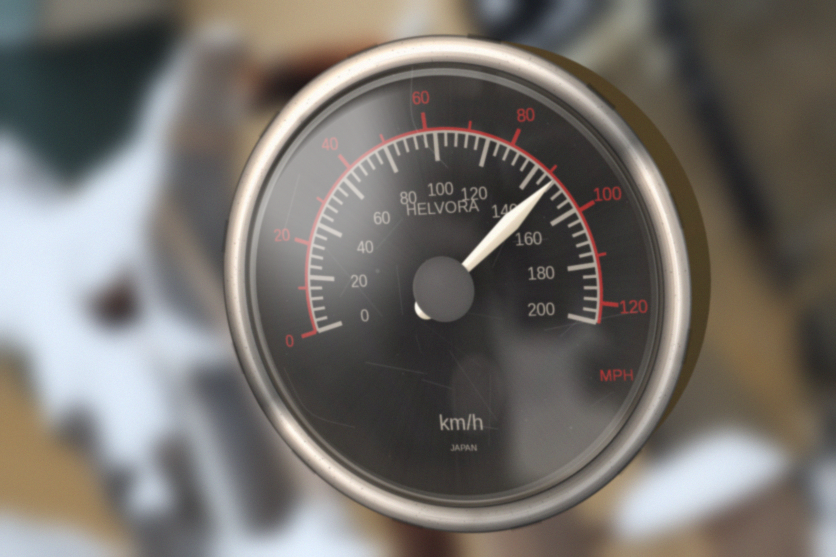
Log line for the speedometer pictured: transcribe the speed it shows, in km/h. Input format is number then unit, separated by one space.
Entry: 148 km/h
